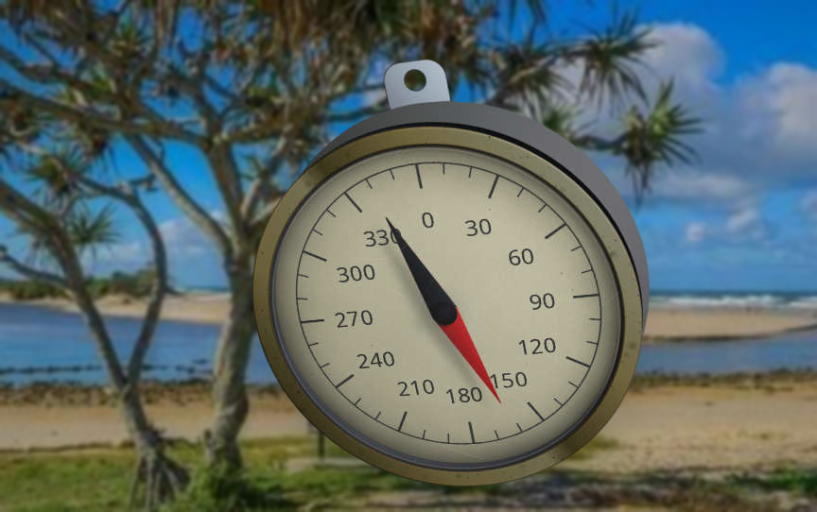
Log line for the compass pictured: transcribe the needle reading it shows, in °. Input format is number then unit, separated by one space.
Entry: 160 °
